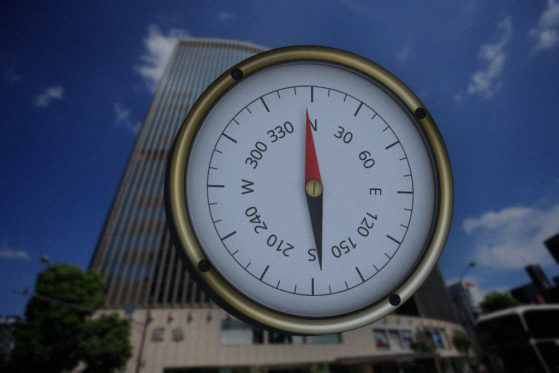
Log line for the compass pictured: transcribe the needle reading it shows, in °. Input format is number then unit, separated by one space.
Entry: 355 °
